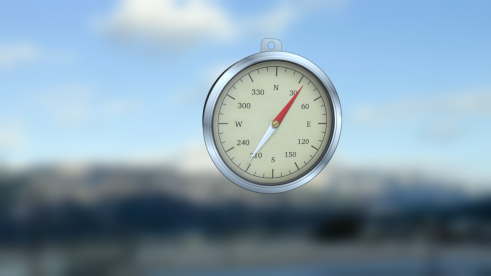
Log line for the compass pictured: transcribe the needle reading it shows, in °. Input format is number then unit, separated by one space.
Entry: 35 °
